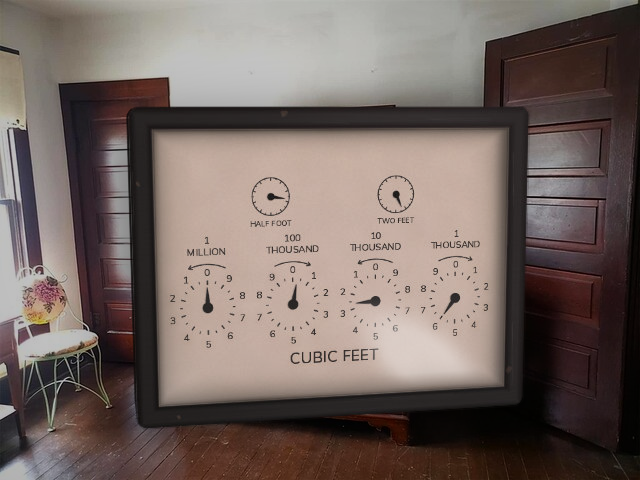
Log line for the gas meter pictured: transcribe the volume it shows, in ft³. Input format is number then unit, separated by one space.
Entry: 2600 ft³
